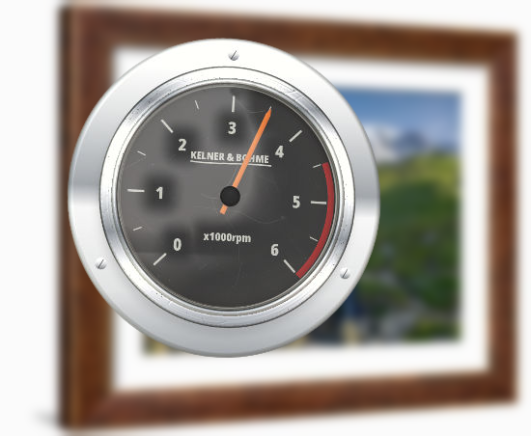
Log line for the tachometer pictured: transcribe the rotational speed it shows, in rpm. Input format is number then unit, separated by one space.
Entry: 3500 rpm
